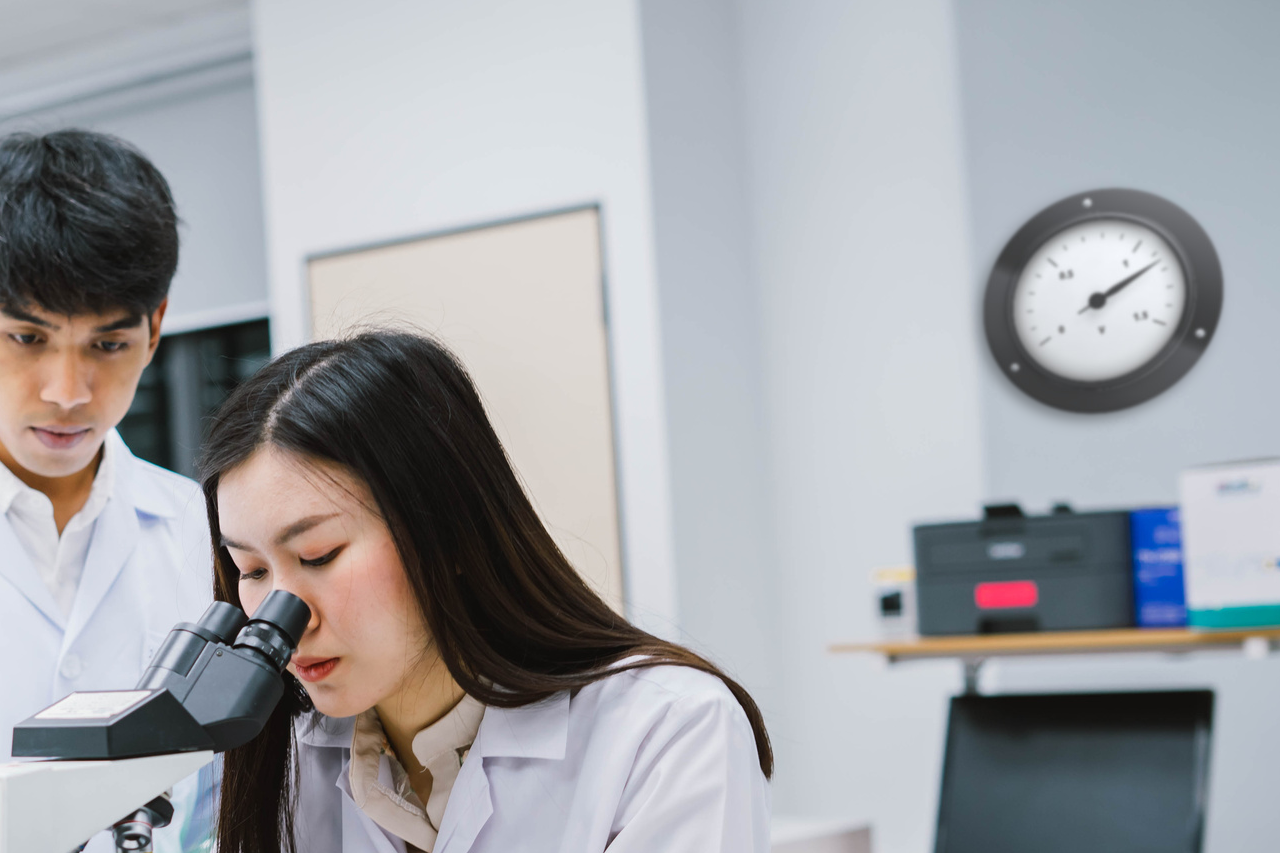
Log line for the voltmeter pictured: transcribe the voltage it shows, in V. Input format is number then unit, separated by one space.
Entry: 1.15 V
